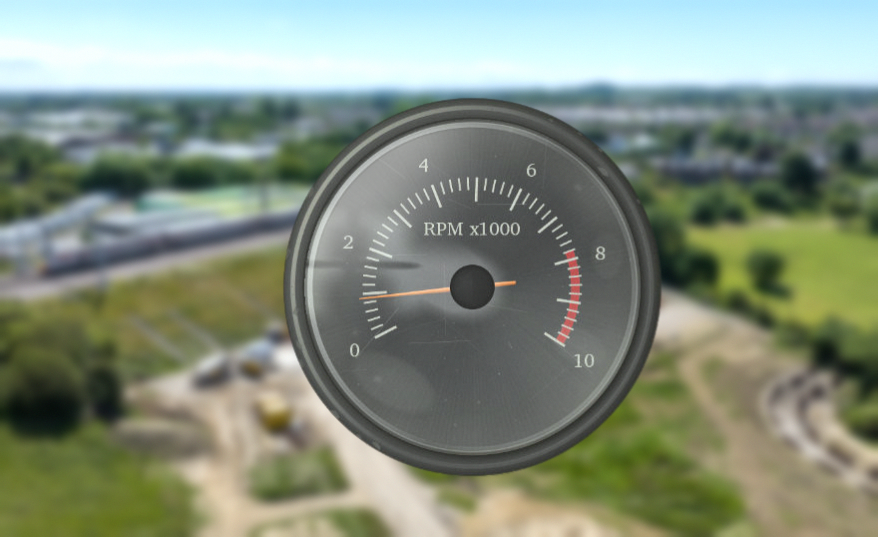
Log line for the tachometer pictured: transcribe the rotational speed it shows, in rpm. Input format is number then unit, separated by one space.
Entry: 900 rpm
